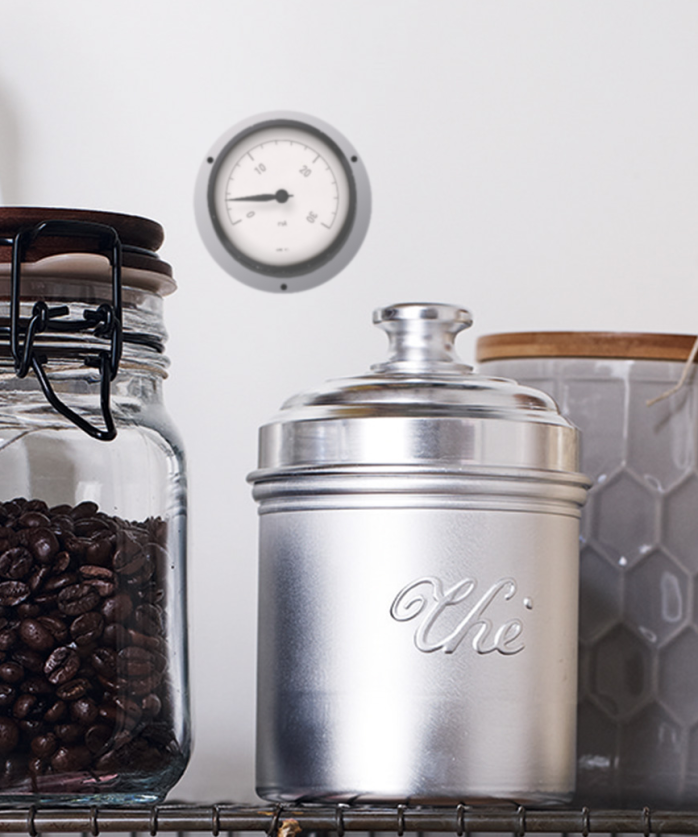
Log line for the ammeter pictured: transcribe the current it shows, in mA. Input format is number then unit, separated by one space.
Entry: 3 mA
